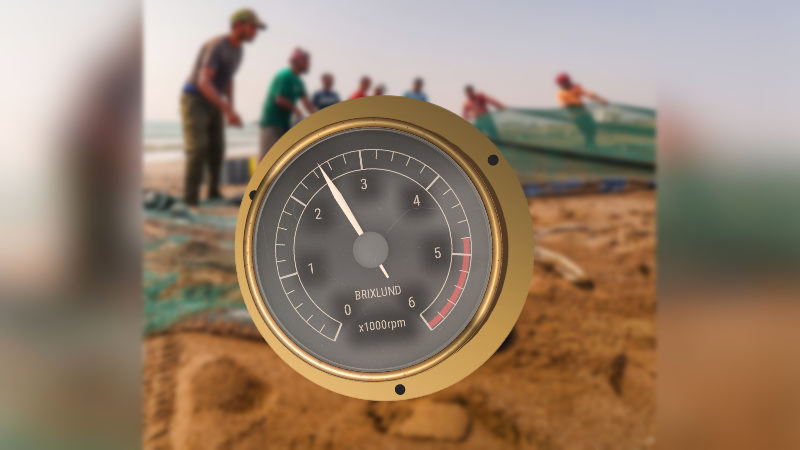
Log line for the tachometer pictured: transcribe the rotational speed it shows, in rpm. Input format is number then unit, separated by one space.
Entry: 2500 rpm
